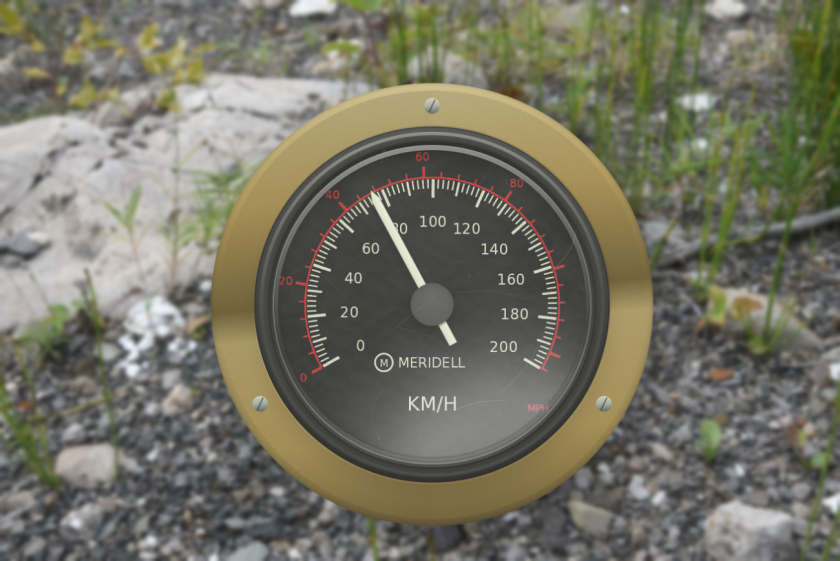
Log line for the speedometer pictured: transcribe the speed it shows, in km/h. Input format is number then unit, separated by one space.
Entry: 76 km/h
